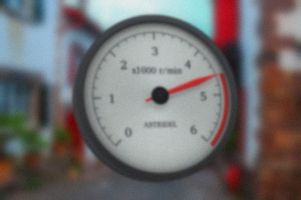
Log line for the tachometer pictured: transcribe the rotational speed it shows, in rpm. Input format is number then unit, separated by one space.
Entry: 4600 rpm
